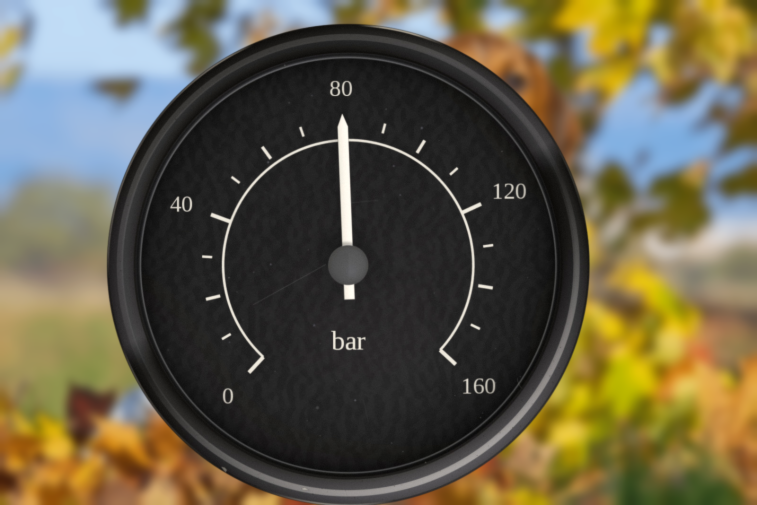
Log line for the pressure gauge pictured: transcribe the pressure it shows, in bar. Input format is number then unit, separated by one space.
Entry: 80 bar
